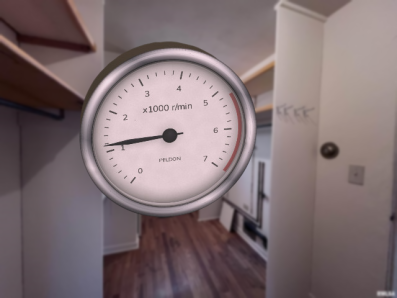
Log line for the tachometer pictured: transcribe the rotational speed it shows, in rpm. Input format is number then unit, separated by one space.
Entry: 1200 rpm
